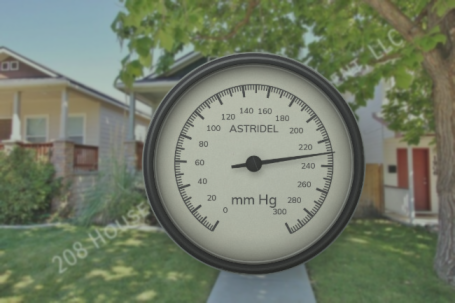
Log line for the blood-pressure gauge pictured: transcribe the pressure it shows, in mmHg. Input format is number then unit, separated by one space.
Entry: 230 mmHg
